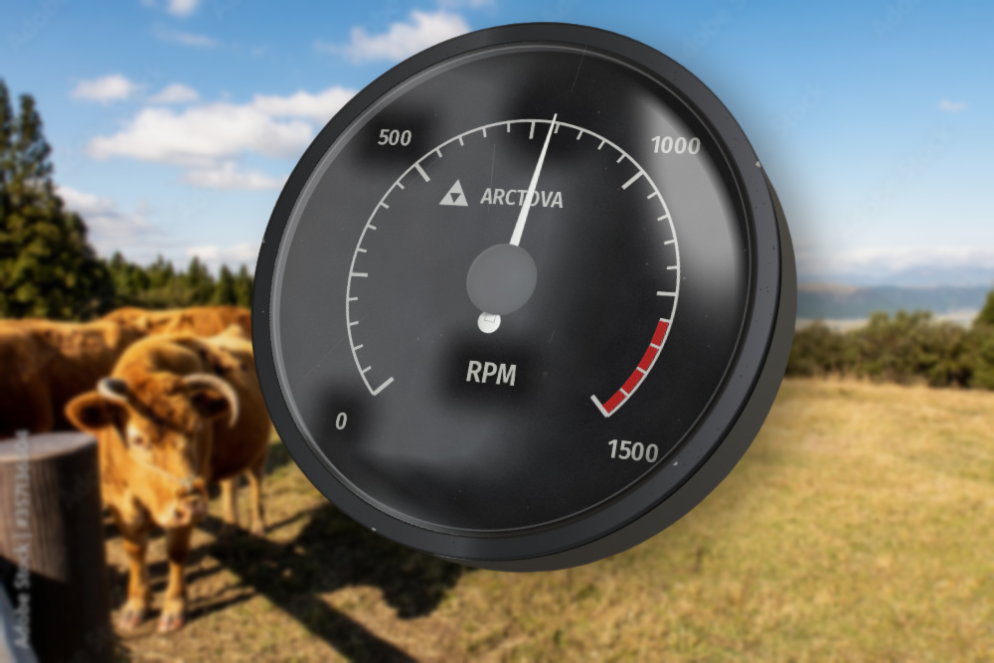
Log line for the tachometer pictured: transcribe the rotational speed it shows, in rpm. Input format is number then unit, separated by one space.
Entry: 800 rpm
